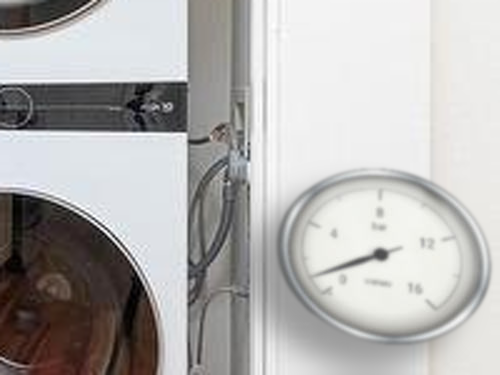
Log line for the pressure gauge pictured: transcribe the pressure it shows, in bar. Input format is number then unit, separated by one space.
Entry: 1 bar
